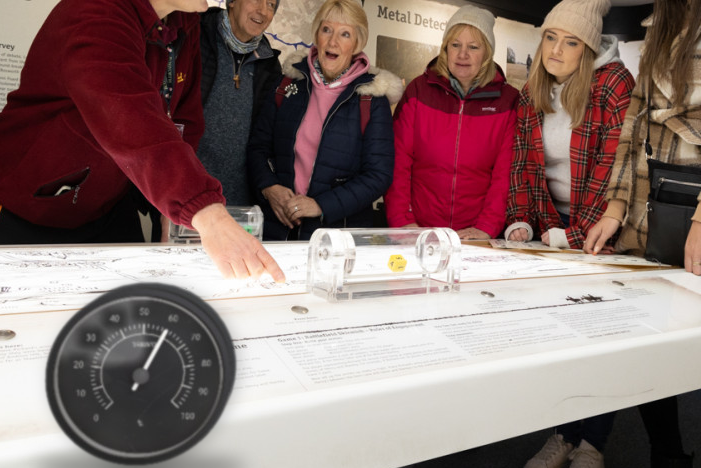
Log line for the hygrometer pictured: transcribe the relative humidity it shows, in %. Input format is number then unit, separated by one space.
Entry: 60 %
